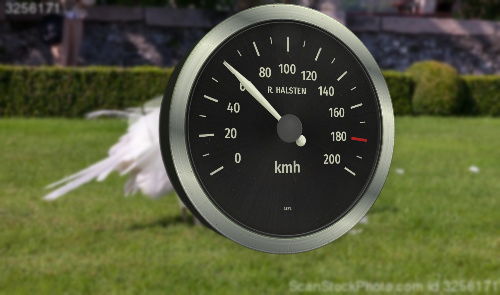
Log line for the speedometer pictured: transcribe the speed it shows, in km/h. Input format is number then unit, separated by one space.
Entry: 60 km/h
